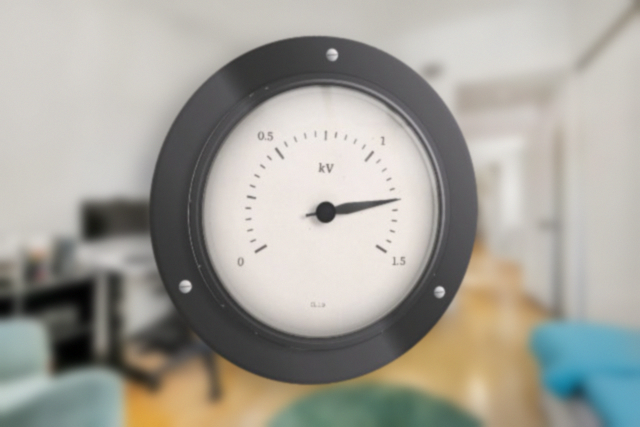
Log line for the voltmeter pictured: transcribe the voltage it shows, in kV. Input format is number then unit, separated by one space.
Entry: 1.25 kV
